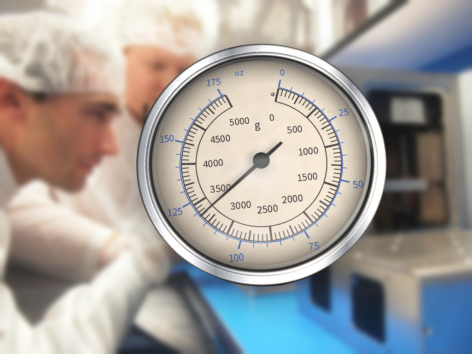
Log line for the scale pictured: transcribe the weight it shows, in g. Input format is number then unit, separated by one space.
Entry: 3350 g
